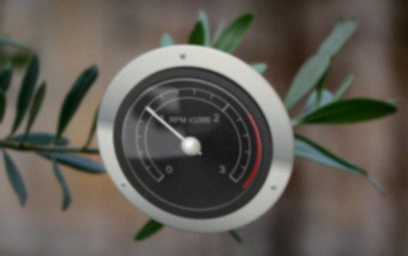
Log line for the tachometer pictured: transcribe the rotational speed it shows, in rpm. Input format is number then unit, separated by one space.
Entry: 1000 rpm
